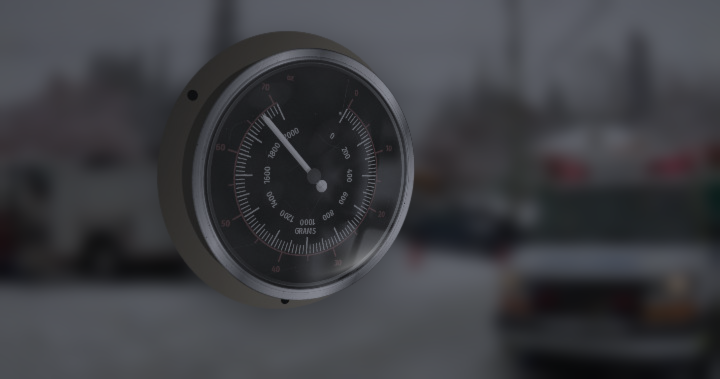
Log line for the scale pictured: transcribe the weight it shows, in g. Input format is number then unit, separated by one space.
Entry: 1900 g
